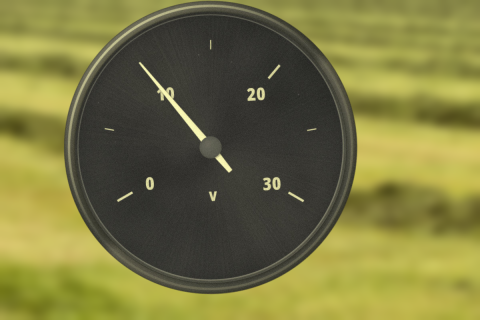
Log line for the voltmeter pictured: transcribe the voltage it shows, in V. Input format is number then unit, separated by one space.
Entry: 10 V
